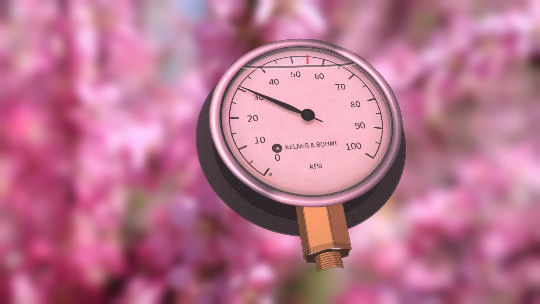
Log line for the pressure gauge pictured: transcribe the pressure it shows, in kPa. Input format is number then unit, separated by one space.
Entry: 30 kPa
